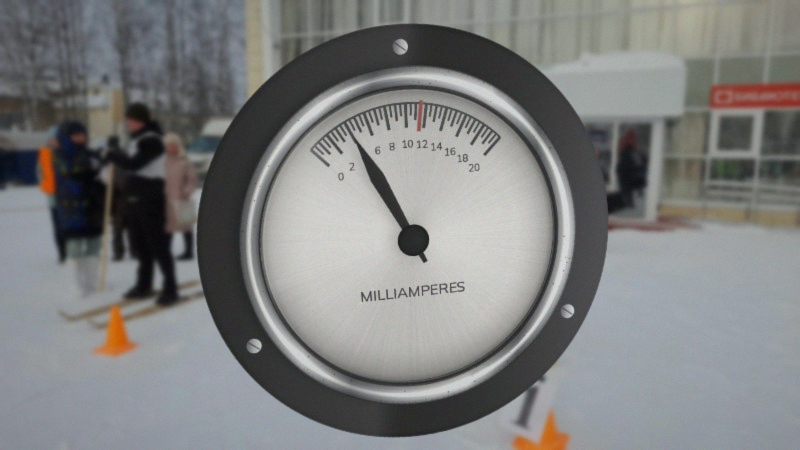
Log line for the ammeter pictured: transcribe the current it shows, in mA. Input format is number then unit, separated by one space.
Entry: 4 mA
